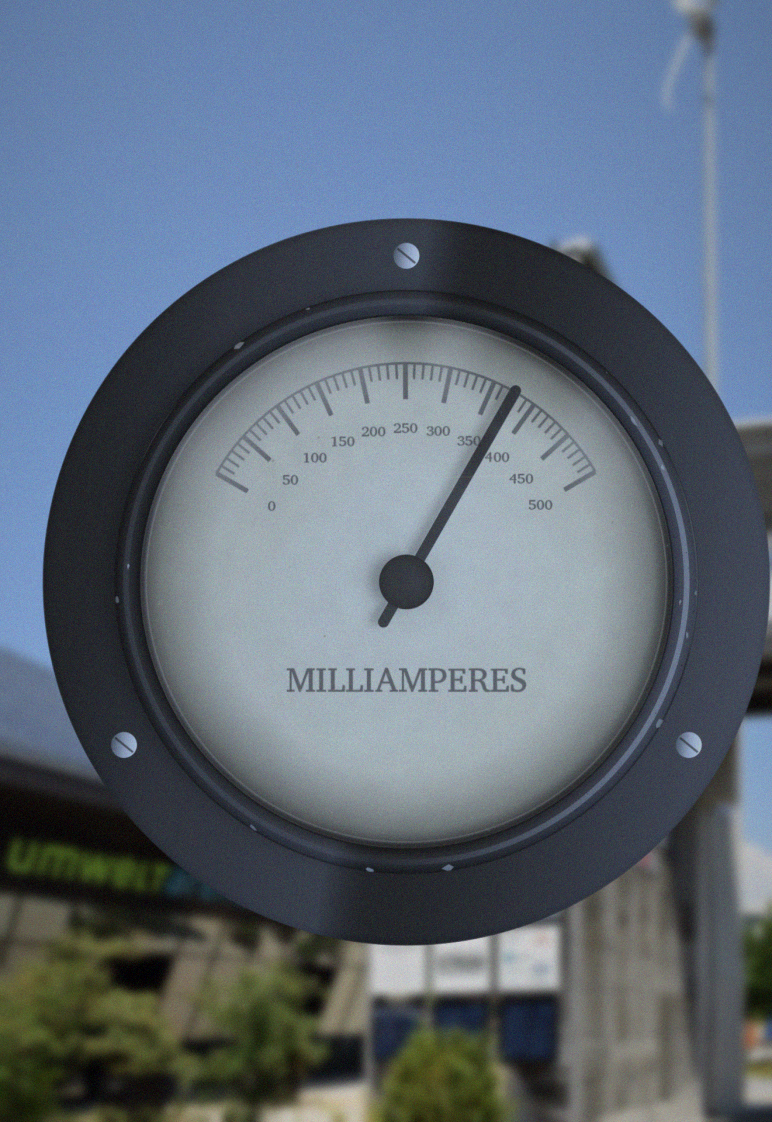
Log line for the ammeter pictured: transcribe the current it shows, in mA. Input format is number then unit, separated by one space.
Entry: 375 mA
